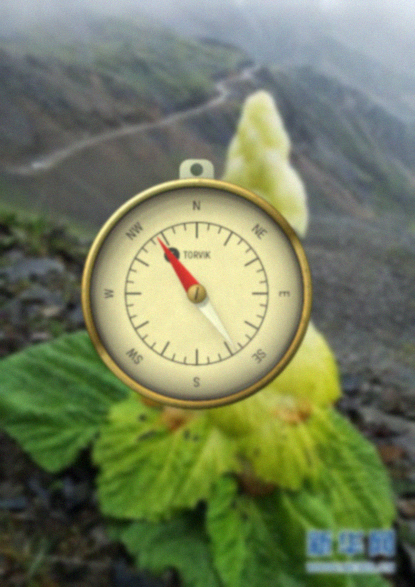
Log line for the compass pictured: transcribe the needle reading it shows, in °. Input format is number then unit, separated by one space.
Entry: 325 °
